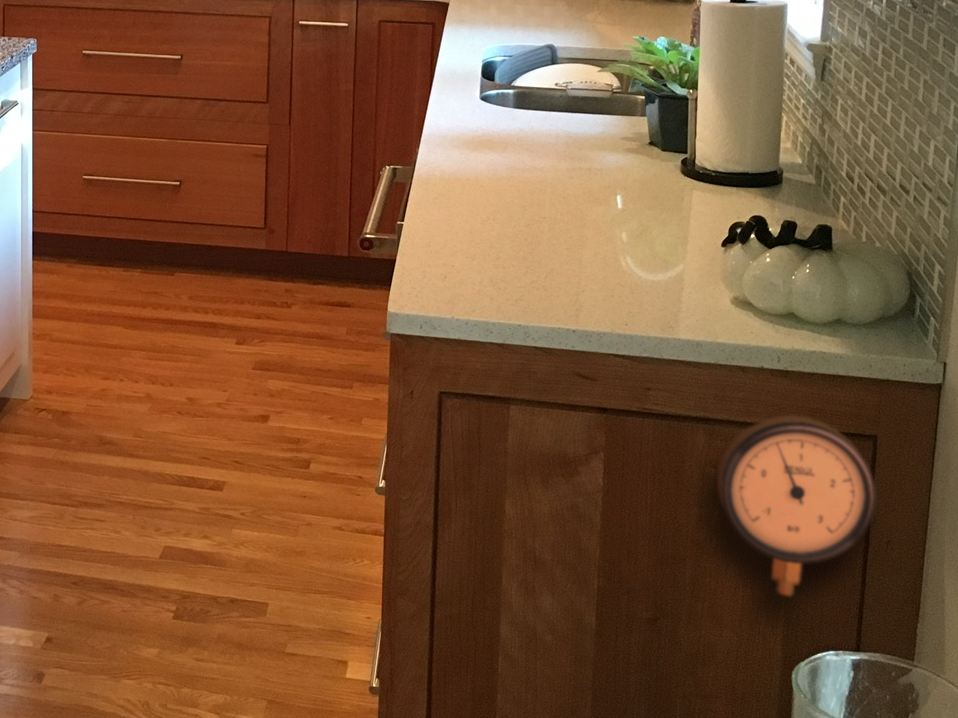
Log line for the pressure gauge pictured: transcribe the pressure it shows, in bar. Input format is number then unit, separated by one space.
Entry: 0.6 bar
